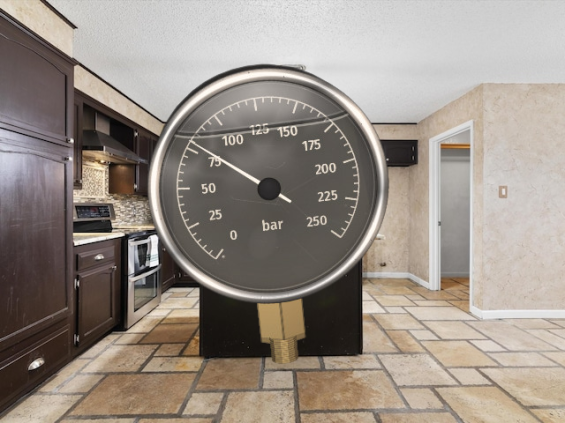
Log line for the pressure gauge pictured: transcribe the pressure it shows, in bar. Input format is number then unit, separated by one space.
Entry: 80 bar
